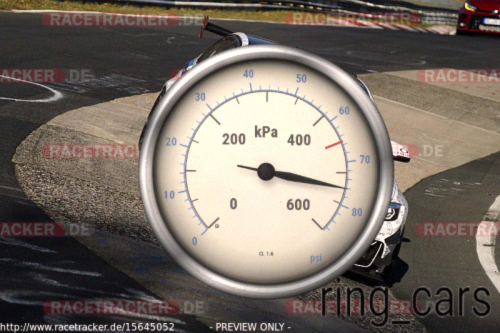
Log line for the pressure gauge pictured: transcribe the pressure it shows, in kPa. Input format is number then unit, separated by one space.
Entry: 525 kPa
